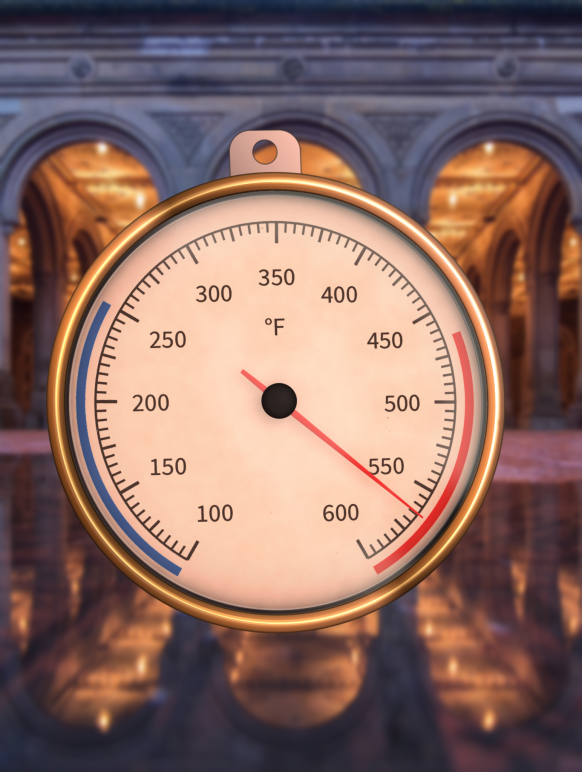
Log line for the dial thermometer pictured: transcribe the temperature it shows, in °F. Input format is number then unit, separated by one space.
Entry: 565 °F
